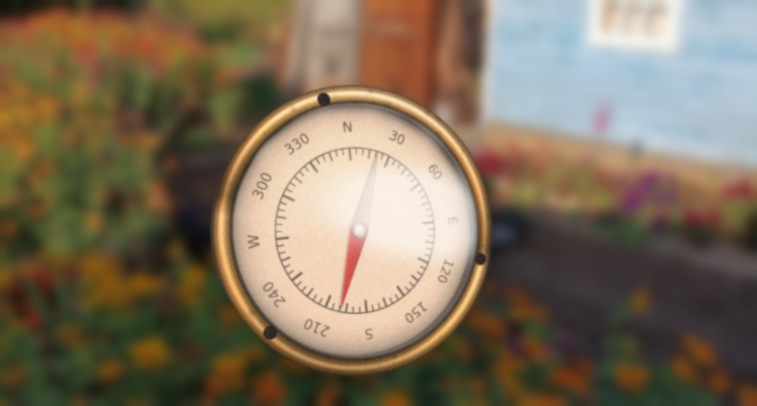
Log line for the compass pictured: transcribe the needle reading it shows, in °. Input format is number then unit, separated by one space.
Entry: 200 °
